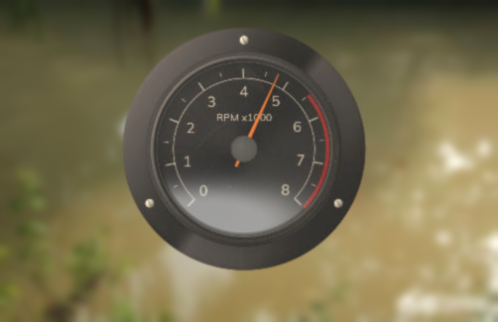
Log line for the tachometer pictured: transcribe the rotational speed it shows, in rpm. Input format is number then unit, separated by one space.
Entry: 4750 rpm
